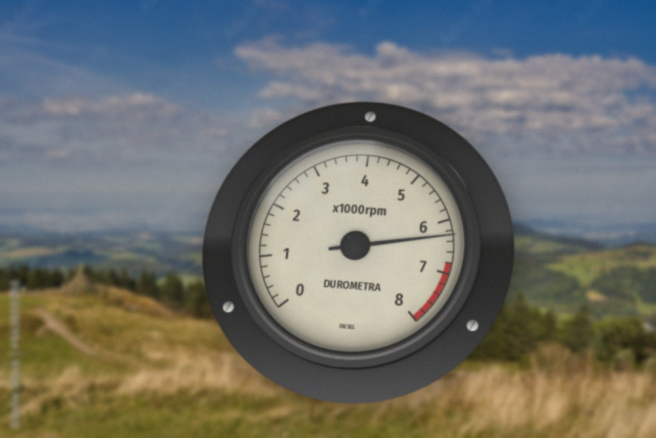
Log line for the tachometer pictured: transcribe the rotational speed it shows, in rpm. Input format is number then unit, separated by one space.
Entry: 6300 rpm
